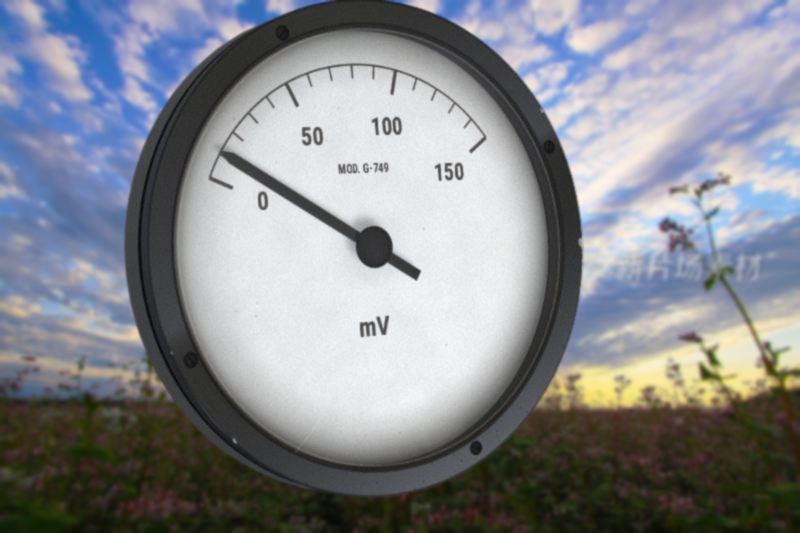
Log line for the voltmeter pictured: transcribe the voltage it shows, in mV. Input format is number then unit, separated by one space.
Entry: 10 mV
